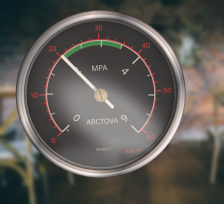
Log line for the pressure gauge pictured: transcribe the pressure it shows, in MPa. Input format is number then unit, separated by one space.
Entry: 2 MPa
